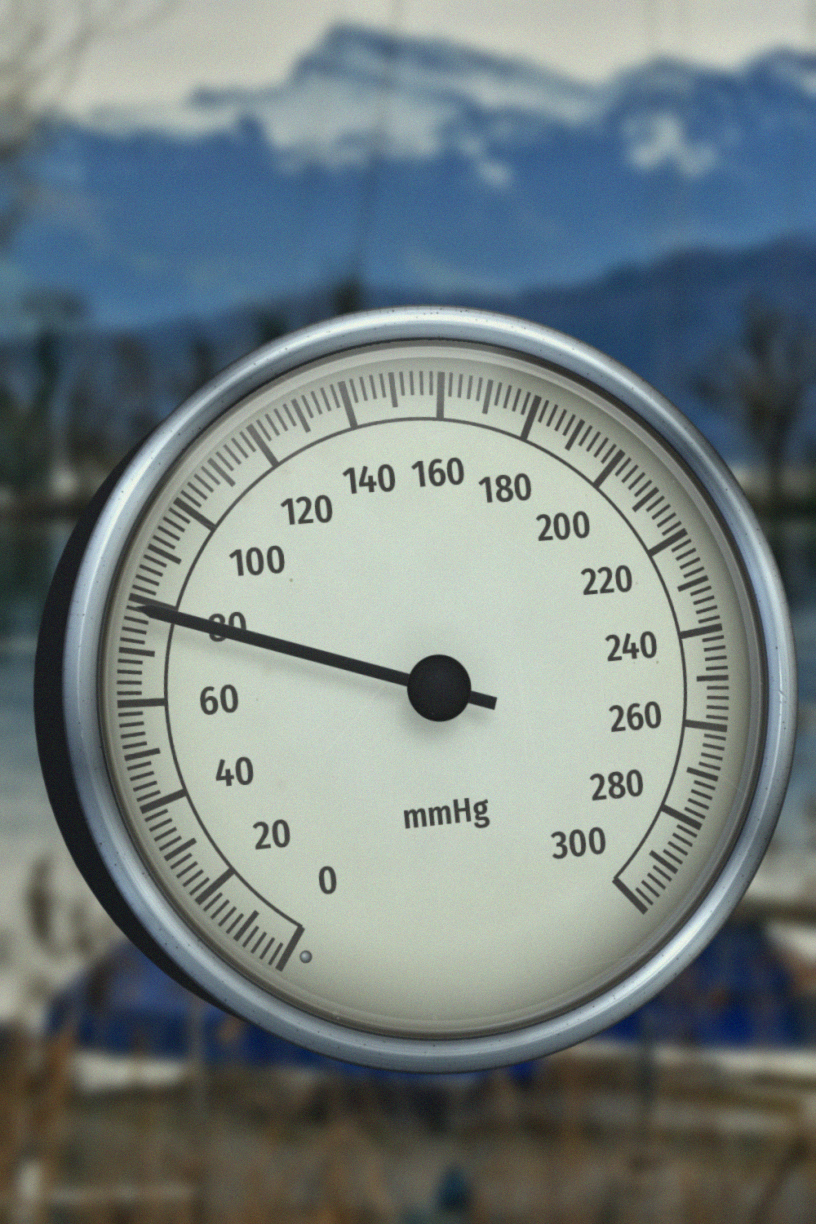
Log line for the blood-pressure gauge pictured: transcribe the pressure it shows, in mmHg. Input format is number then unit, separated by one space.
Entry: 78 mmHg
